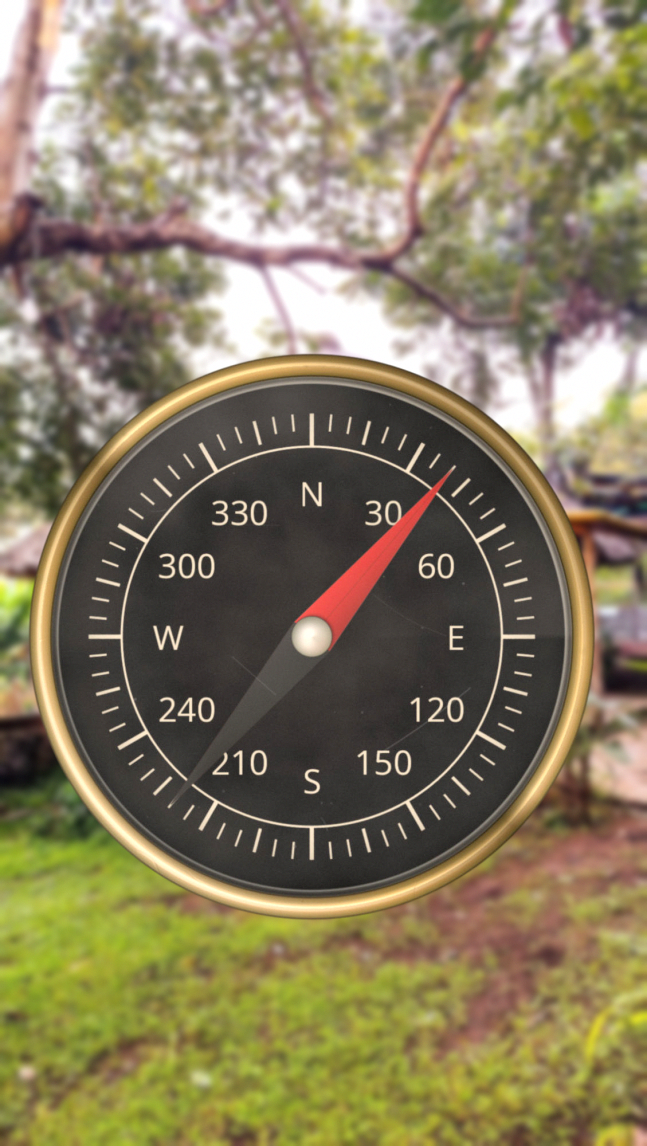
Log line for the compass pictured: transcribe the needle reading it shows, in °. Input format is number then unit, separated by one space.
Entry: 40 °
